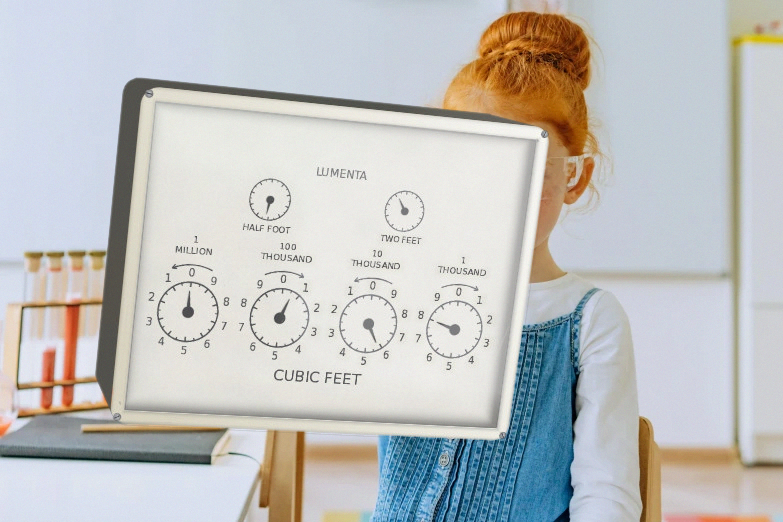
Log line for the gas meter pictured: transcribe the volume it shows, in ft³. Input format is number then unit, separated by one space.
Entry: 5800 ft³
